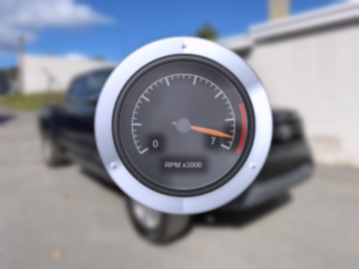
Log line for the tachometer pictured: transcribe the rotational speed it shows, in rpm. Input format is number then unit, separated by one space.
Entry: 6600 rpm
